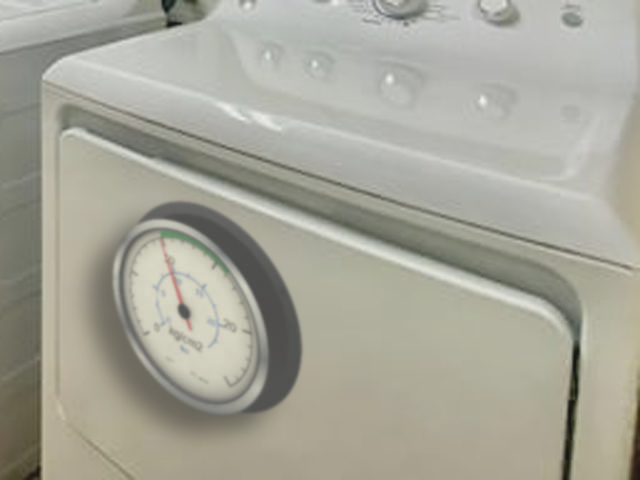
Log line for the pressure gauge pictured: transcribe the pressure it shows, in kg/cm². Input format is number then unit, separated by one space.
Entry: 10 kg/cm²
